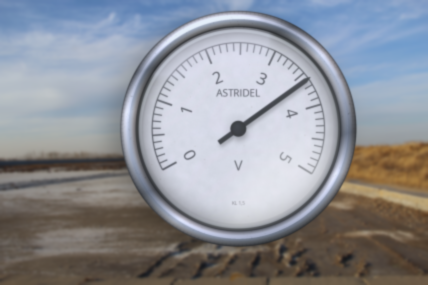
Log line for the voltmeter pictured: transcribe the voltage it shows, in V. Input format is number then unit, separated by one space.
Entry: 3.6 V
